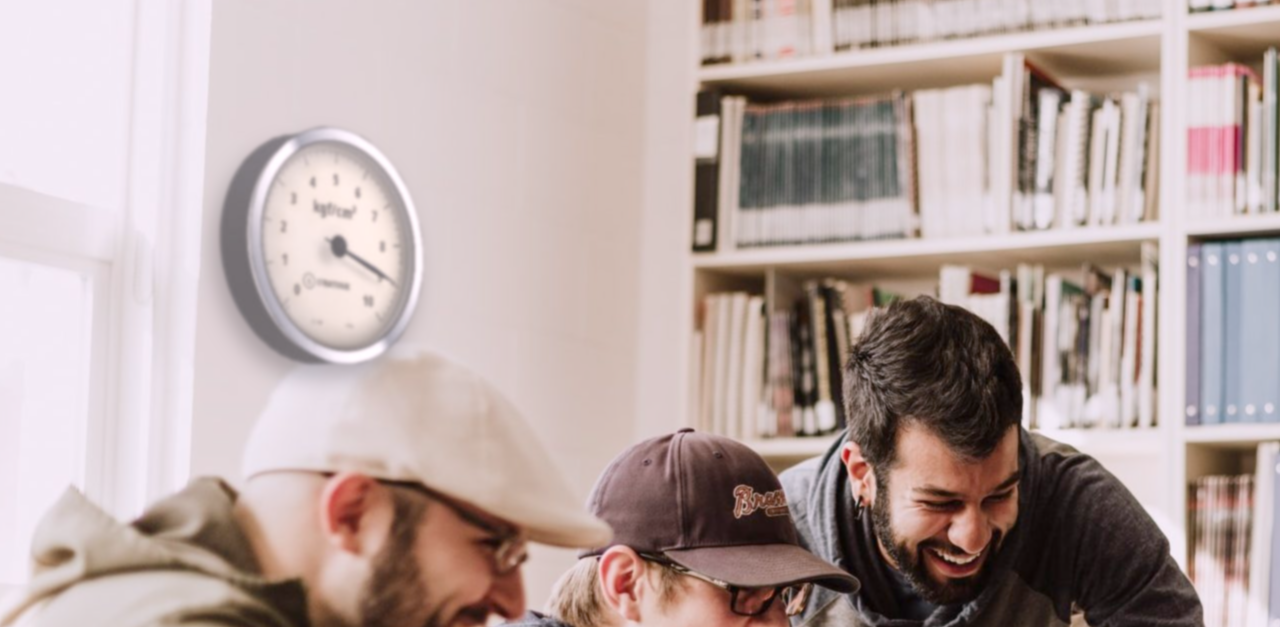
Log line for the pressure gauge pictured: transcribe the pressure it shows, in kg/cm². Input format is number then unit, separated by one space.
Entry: 9 kg/cm²
